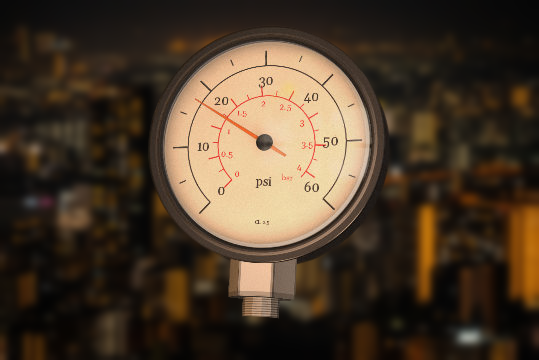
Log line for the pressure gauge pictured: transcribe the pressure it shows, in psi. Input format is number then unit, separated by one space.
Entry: 17.5 psi
